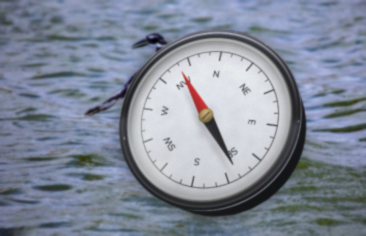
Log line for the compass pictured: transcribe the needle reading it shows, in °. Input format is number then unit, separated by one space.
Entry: 320 °
